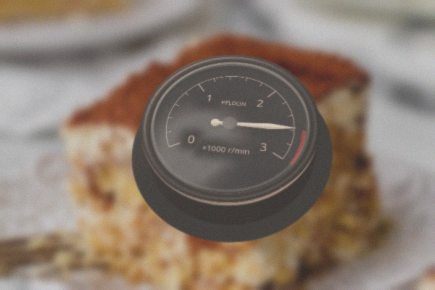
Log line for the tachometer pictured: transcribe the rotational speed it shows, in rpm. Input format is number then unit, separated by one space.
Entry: 2600 rpm
